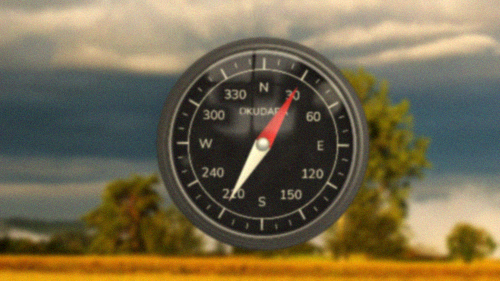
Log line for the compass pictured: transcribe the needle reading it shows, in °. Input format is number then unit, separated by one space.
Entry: 30 °
